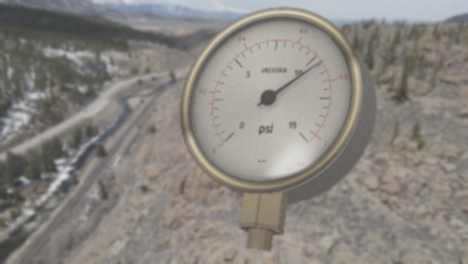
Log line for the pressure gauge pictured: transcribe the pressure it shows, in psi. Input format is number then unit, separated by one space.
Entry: 10.5 psi
